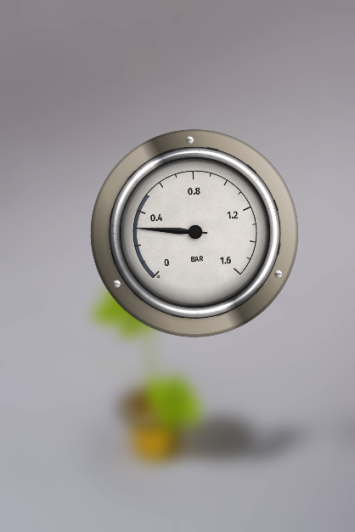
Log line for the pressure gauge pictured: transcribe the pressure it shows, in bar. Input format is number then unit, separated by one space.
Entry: 0.3 bar
